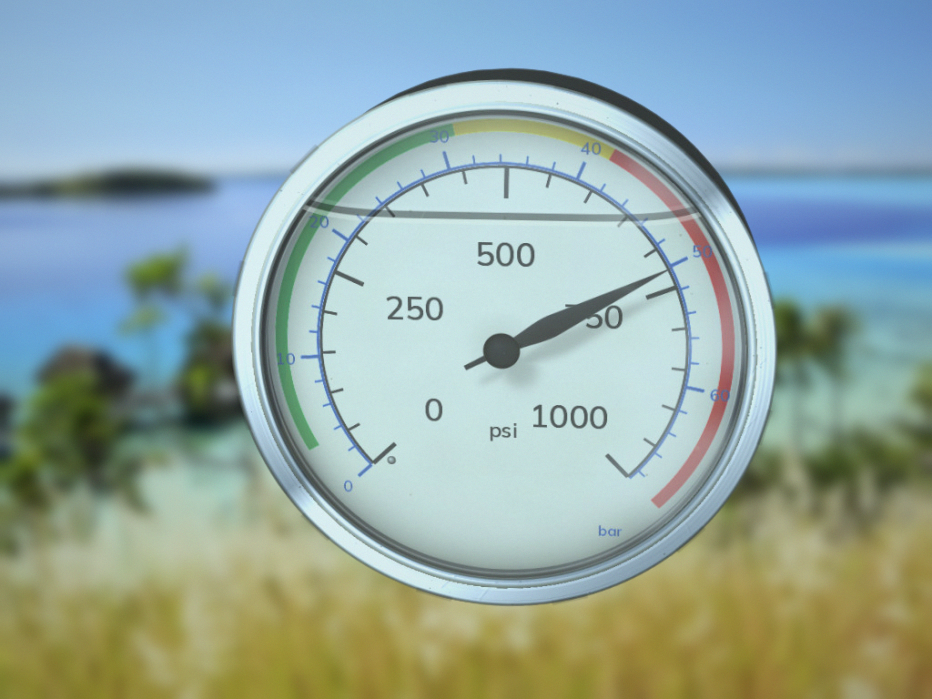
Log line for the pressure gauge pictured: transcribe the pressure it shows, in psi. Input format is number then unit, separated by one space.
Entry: 725 psi
